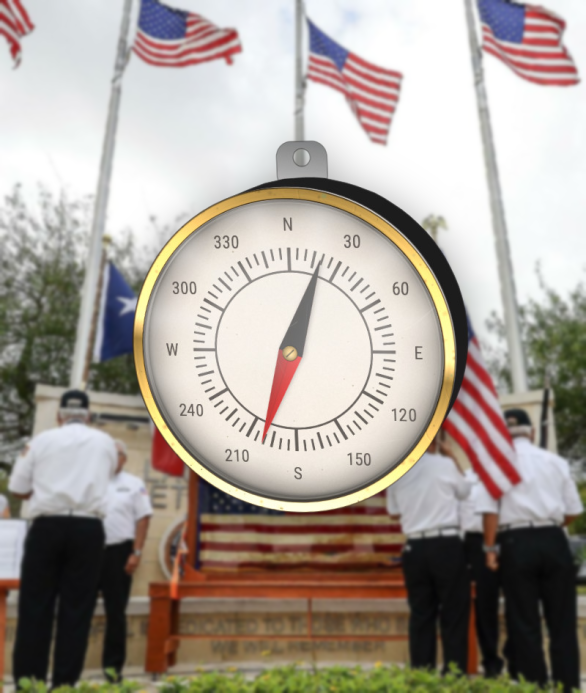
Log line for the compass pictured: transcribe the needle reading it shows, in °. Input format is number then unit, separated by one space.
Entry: 200 °
